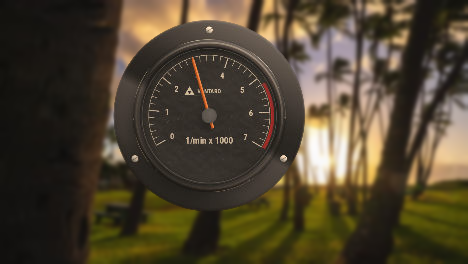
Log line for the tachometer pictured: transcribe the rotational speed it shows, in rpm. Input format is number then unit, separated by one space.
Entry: 3000 rpm
